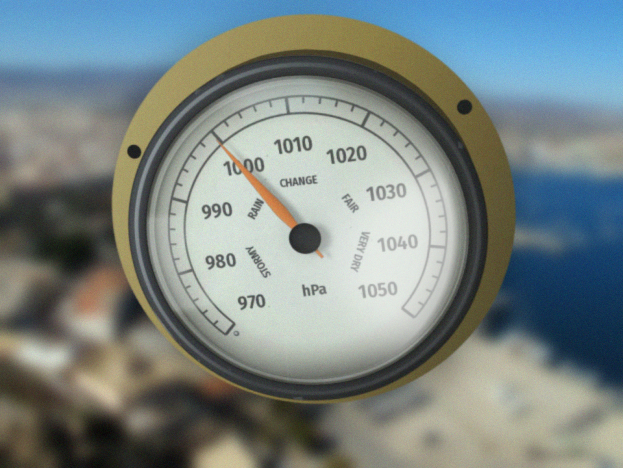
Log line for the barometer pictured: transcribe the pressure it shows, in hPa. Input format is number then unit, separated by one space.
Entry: 1000 hPa
